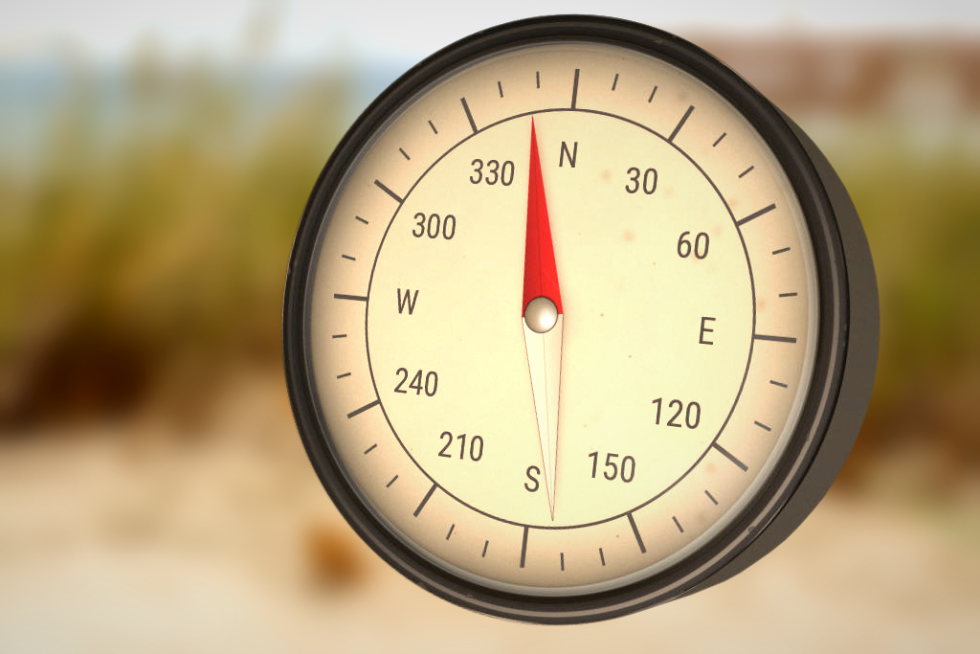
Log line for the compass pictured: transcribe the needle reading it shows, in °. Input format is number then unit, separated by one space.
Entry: 350 °
